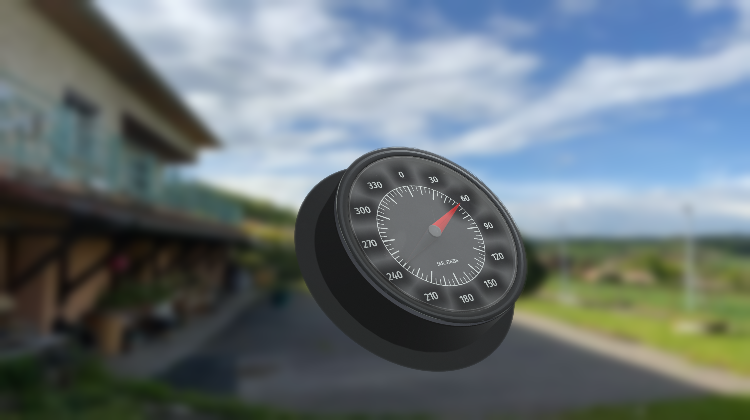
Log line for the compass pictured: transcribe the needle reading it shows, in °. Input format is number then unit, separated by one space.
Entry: 60 °
